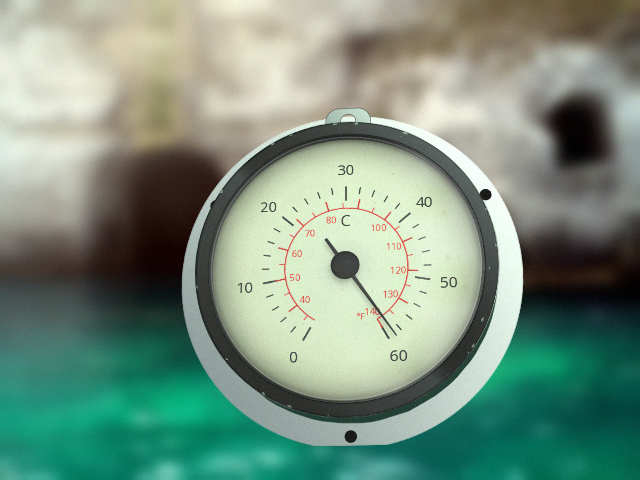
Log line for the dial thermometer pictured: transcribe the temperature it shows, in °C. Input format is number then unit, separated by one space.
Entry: 59 °C
